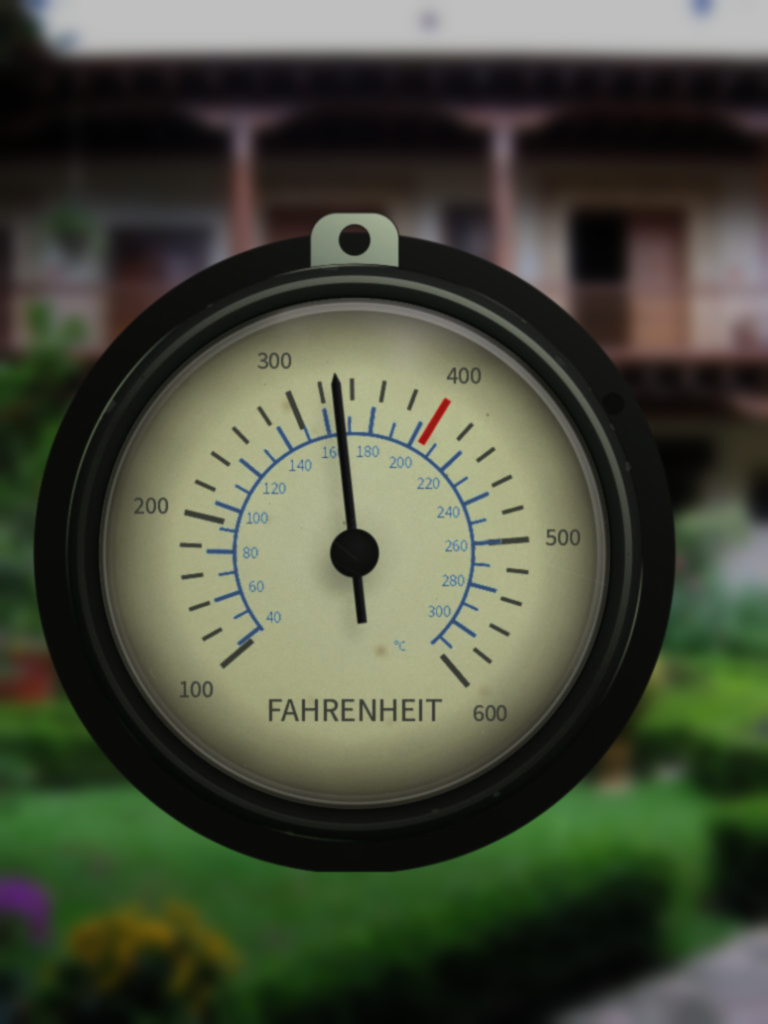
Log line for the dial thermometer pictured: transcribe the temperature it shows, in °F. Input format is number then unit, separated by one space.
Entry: 330 °F
